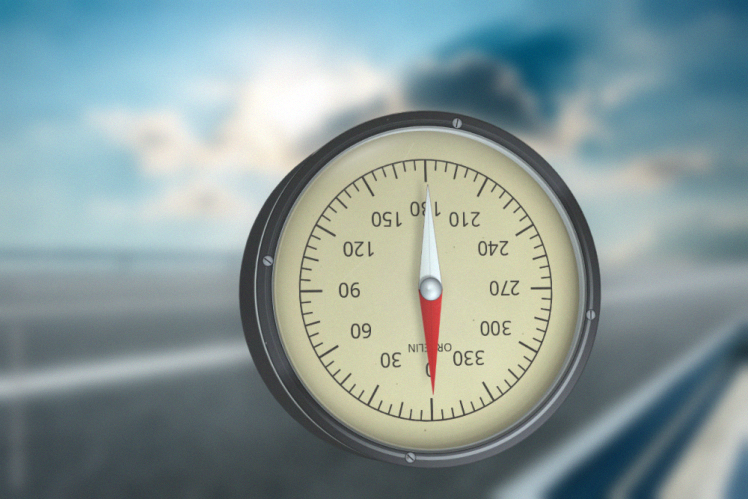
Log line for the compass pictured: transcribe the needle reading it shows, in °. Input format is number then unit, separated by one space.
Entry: 0 °
